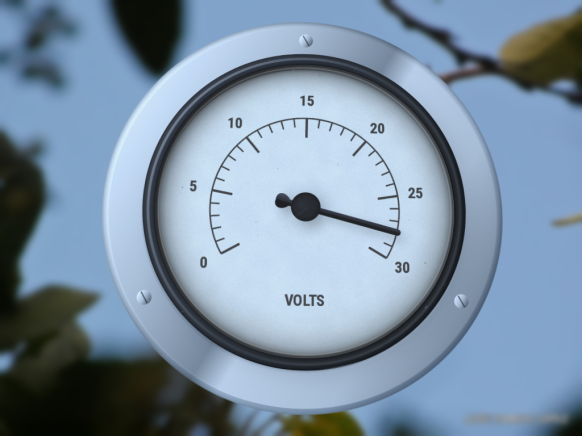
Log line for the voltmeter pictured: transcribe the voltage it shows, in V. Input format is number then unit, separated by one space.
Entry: 28 V
